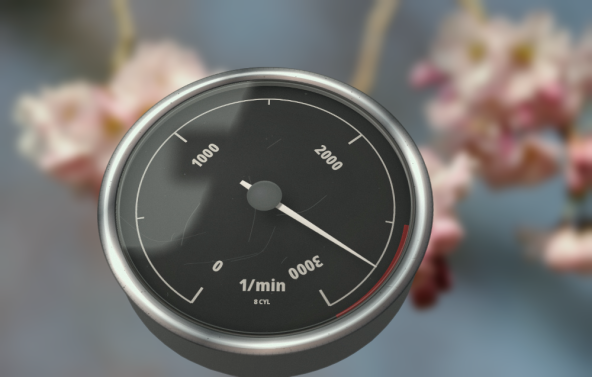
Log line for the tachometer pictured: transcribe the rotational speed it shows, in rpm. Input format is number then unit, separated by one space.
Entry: 2750 rpm
